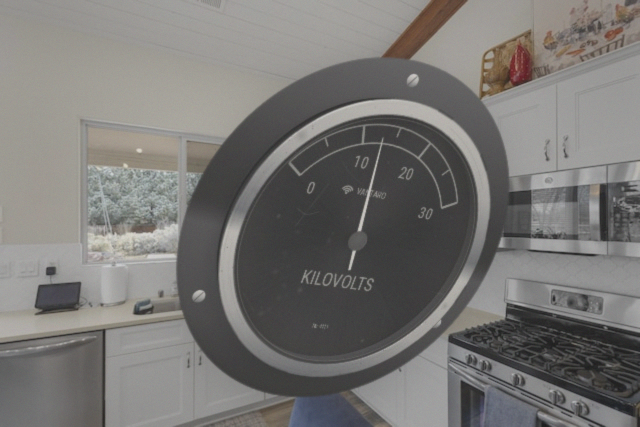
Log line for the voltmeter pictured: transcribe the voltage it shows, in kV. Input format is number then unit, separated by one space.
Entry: 12.5 kV
